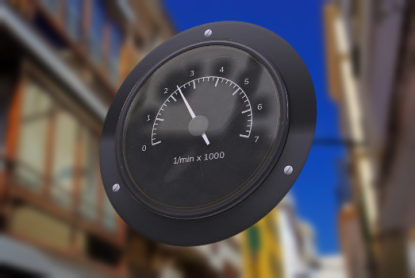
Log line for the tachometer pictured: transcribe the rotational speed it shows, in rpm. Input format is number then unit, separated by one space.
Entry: 2400 rpm
